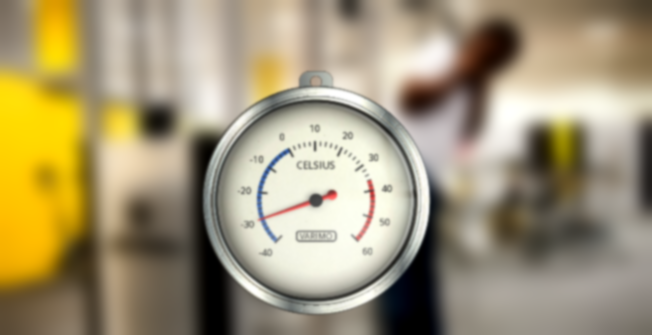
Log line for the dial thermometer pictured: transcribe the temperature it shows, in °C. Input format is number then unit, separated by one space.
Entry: -30 °C
